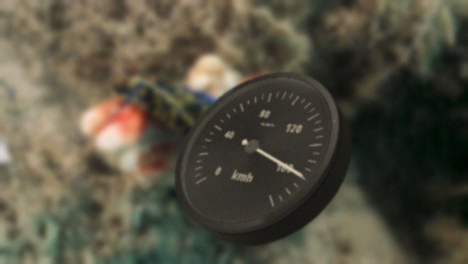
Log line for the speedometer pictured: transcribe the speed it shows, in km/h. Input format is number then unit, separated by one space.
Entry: 160 km/h
